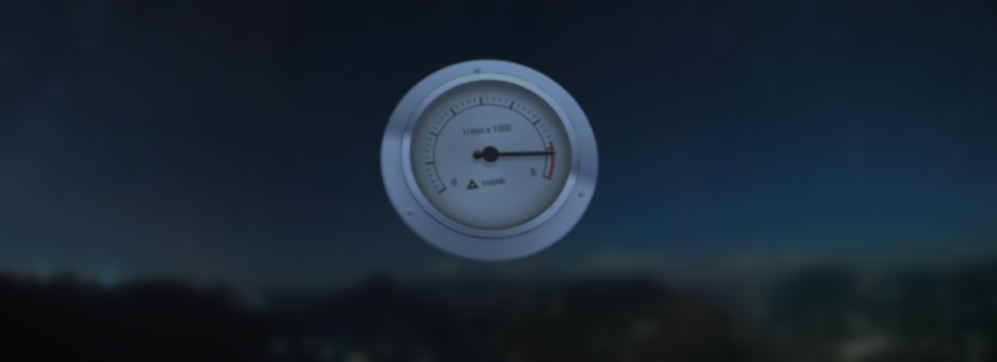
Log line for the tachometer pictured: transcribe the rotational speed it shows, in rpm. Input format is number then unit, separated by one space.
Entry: 7200 rpm
